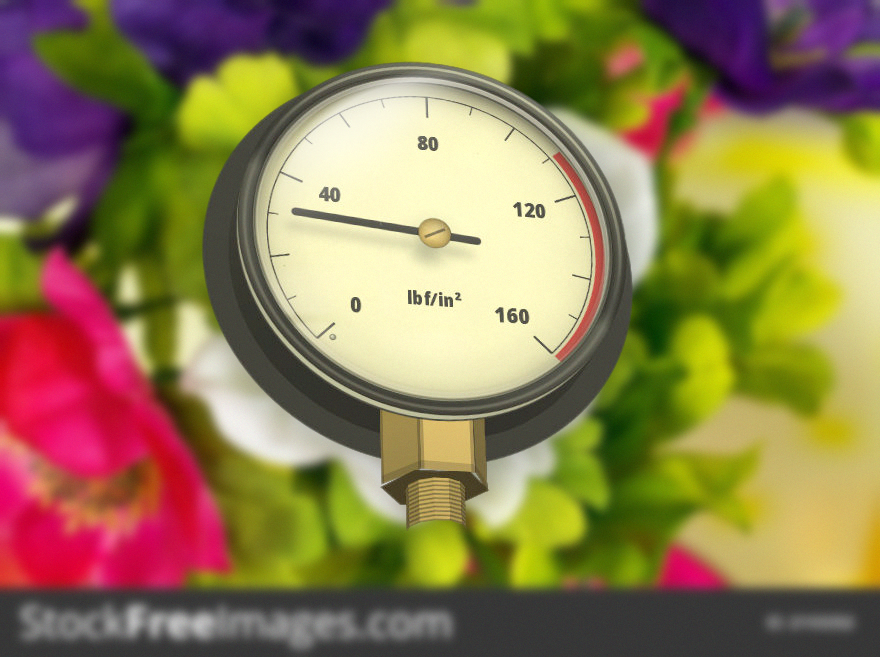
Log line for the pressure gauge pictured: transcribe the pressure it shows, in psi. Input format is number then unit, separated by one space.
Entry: 30 psi
